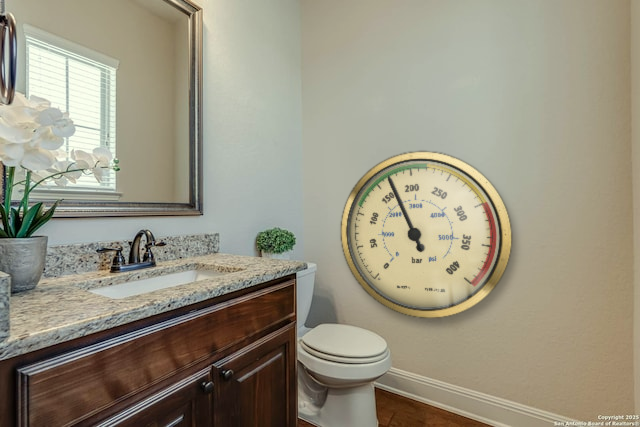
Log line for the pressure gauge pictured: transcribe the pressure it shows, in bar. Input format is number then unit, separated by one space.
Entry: 170 bar
